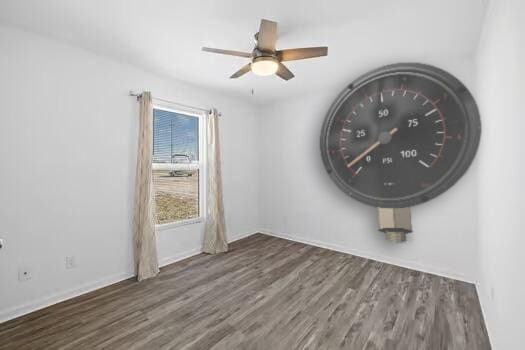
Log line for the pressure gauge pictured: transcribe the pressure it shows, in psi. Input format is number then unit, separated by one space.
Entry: 5 psi
